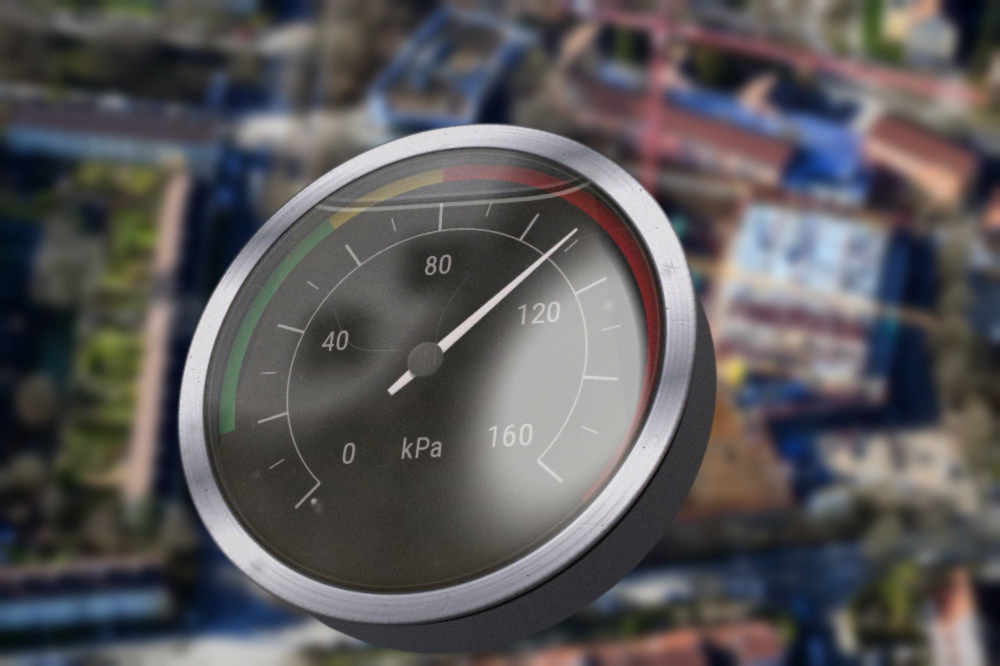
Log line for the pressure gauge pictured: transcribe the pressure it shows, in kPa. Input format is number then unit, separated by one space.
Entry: 110 kPa
